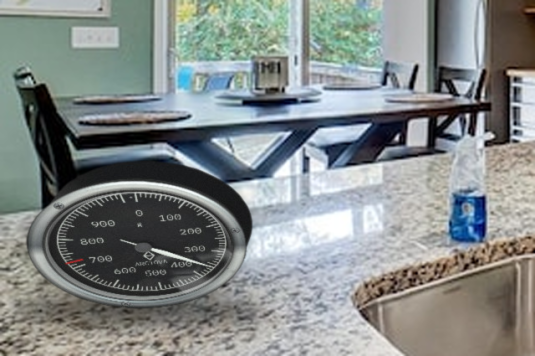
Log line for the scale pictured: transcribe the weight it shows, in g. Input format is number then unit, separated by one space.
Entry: 350 g
